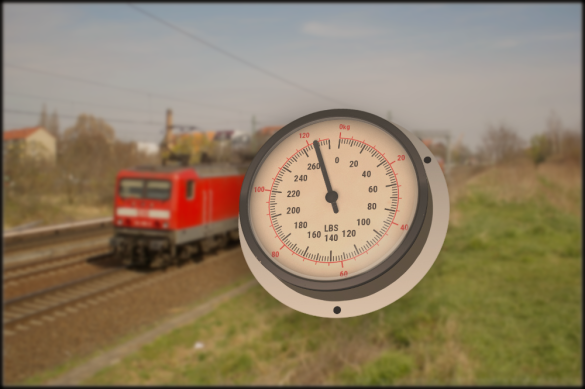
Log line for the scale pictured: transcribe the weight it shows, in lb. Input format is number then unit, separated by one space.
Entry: 270 lb
